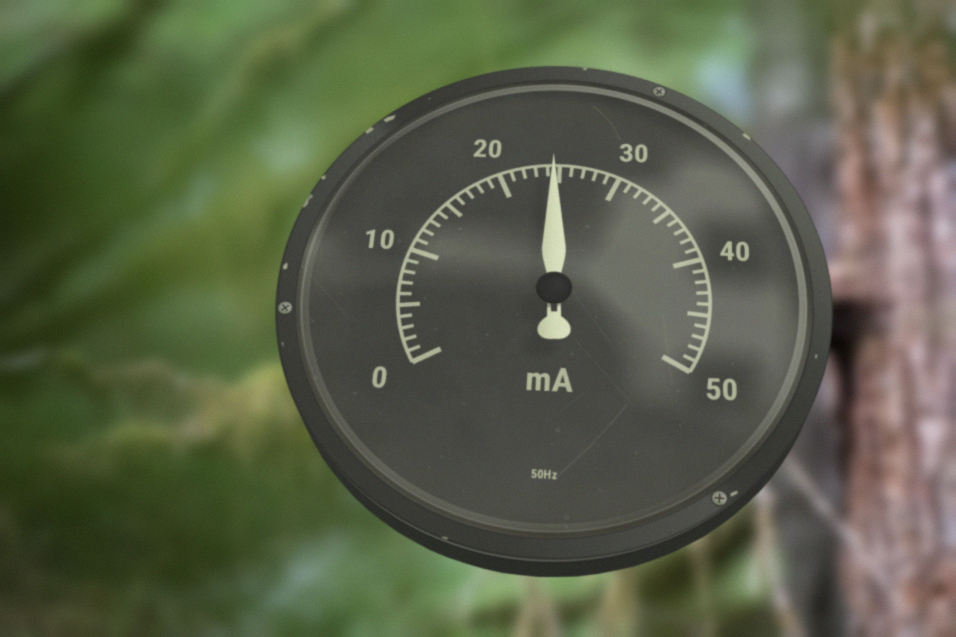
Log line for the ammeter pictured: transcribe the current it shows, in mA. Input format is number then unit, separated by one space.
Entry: 24.5 mA
